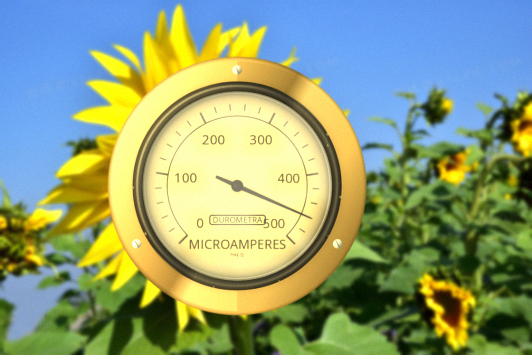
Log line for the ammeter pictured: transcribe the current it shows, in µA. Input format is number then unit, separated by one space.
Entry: 460 µA
